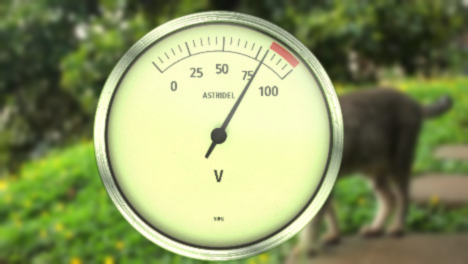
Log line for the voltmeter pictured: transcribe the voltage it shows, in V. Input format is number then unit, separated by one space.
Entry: 80 V
